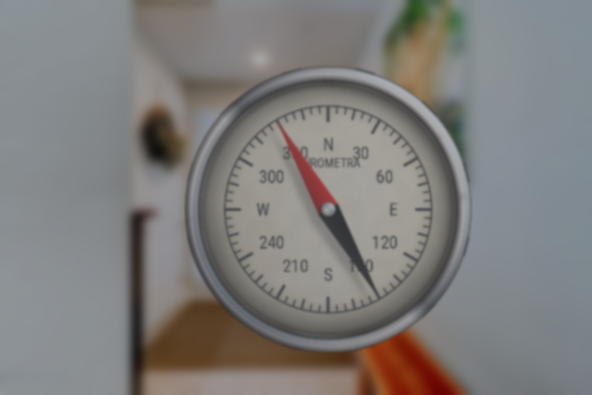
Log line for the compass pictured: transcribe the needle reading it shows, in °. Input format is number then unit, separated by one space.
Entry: 330 °
